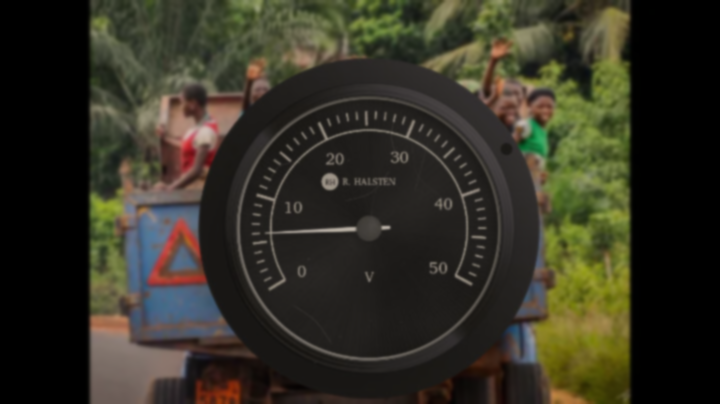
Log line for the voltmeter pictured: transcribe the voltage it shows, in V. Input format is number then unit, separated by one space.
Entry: 6 V
